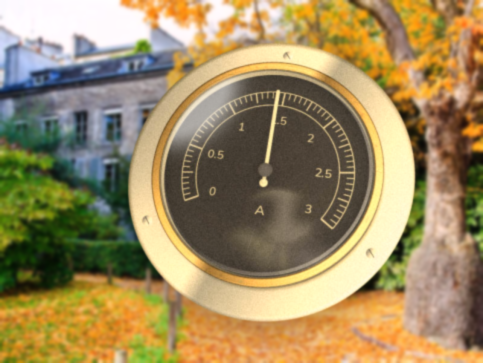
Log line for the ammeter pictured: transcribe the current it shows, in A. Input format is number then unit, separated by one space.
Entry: 1.45 A
